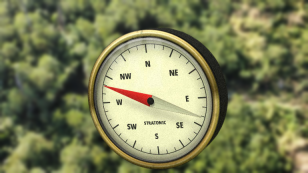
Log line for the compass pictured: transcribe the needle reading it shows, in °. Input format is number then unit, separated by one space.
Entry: 290 °
